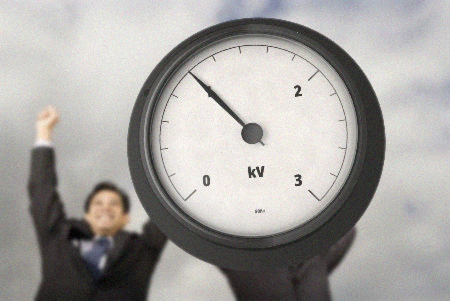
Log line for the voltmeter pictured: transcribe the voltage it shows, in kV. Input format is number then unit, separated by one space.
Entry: 1 kV
